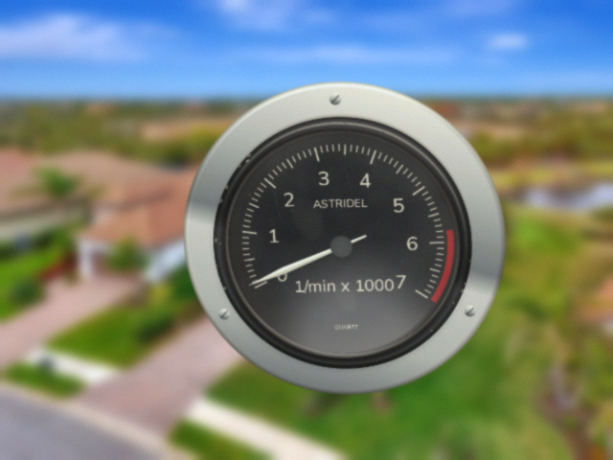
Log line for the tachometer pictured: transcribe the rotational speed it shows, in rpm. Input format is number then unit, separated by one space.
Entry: 100 rpm
